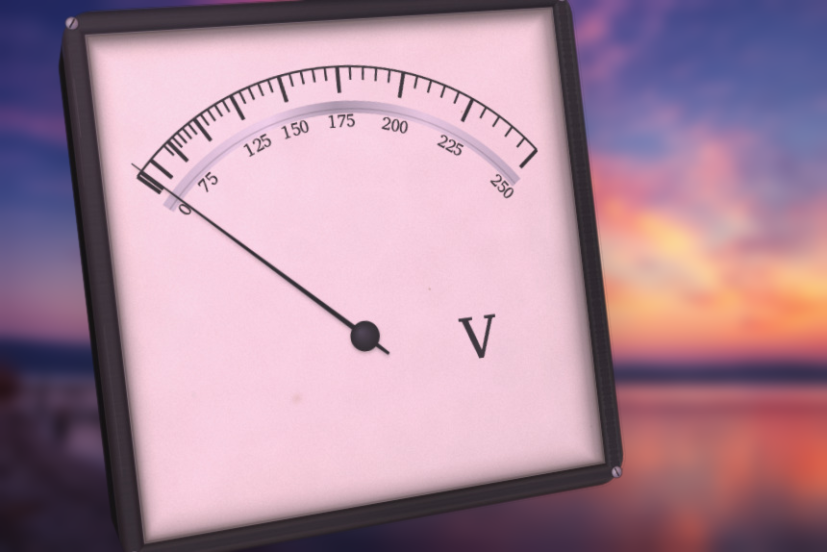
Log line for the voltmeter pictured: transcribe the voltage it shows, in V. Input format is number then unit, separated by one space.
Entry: 25 V
